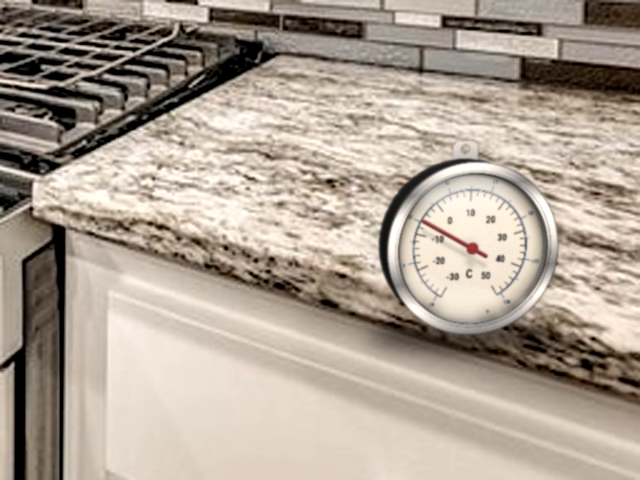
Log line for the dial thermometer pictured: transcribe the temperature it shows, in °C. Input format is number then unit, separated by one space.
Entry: -6 °C
